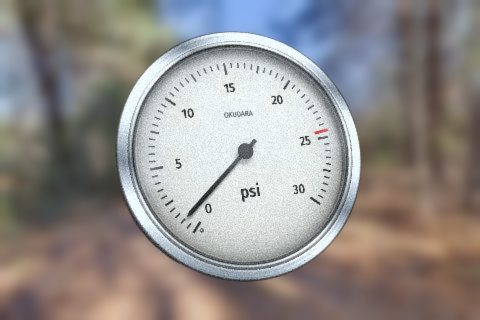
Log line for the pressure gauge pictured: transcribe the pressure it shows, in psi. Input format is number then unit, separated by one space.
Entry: 1 psi
